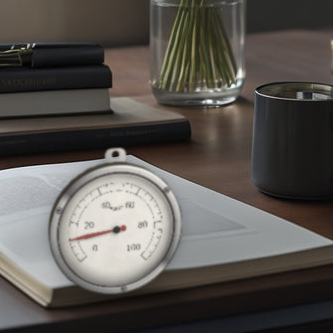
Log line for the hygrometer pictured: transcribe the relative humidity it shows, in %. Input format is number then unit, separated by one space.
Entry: 12 %
